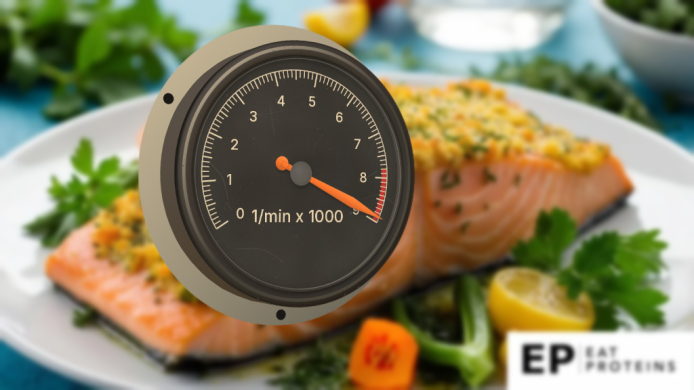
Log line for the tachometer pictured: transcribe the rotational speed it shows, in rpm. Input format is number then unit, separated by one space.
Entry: 8900 rpm
